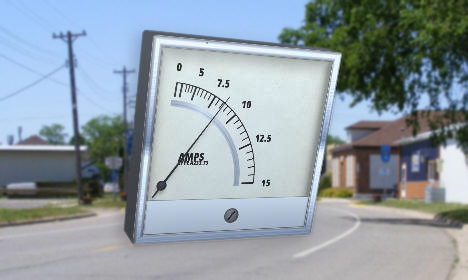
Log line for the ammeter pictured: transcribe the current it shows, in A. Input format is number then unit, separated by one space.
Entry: 8.5 A
